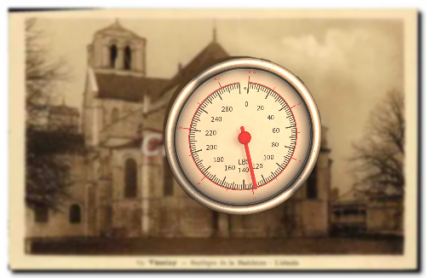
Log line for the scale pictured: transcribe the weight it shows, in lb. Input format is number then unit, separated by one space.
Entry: 130 lb
